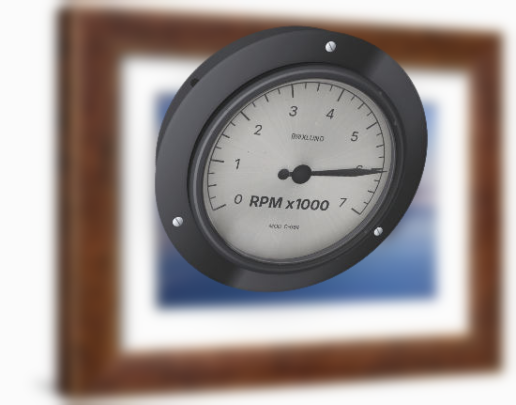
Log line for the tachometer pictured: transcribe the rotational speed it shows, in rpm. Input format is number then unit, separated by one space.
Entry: 6000 rpm
